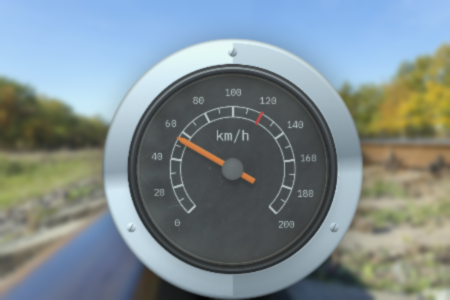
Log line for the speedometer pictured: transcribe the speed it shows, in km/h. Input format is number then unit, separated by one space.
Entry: 55 km/h
